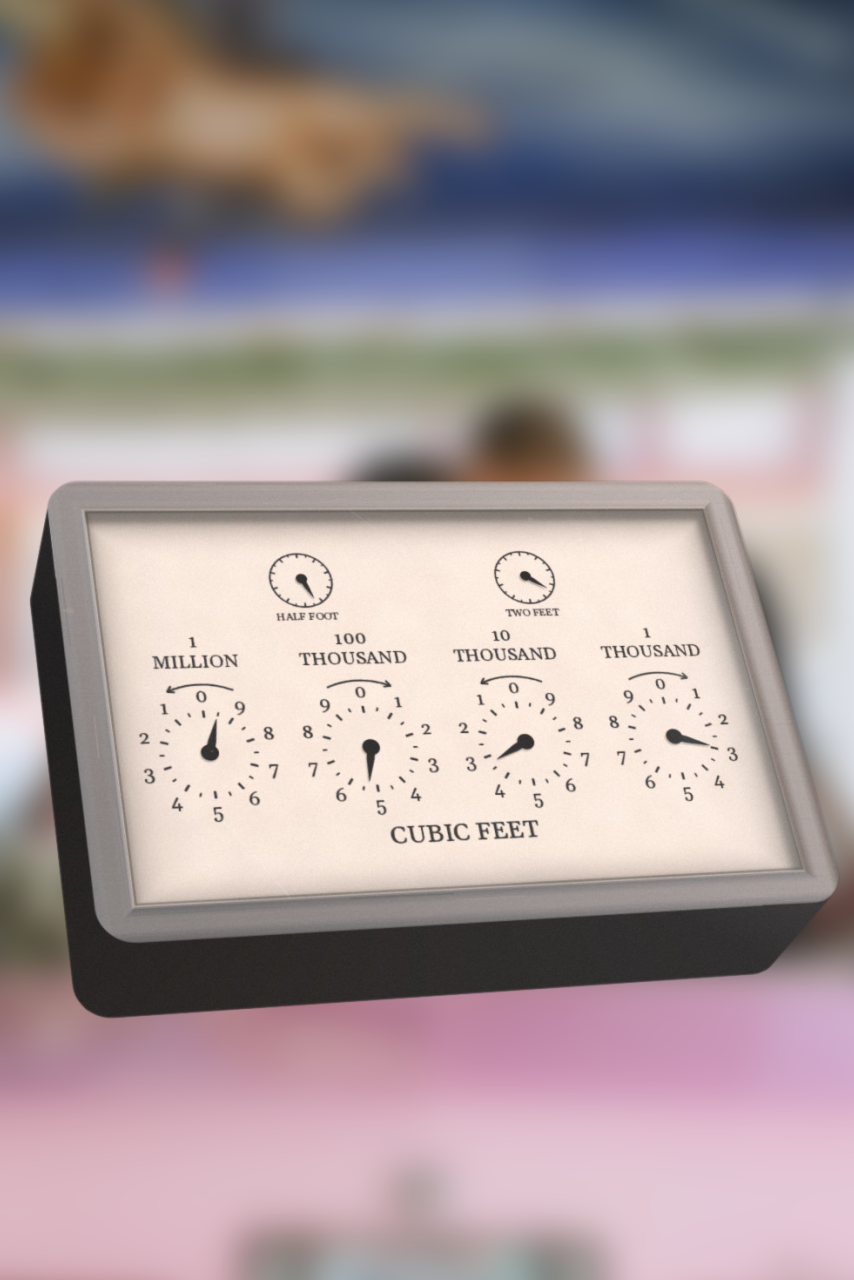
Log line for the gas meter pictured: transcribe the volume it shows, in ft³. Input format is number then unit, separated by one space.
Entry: 953300 ft³
